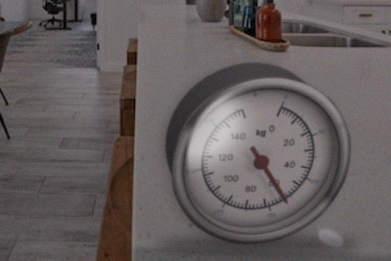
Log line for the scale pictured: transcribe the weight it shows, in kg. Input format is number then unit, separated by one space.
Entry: 60 kg
